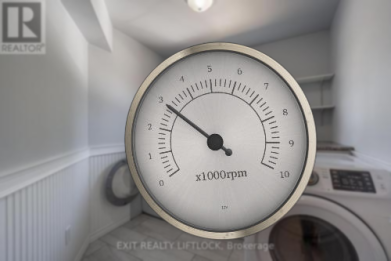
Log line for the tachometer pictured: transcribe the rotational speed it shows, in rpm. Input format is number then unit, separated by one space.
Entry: 3000 rpm
